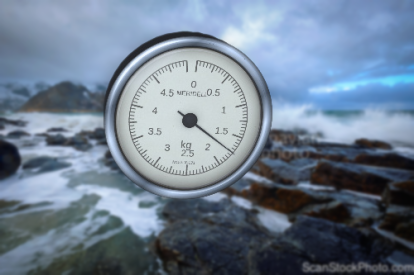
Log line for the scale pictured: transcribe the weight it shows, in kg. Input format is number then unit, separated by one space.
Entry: 1.75 kg
